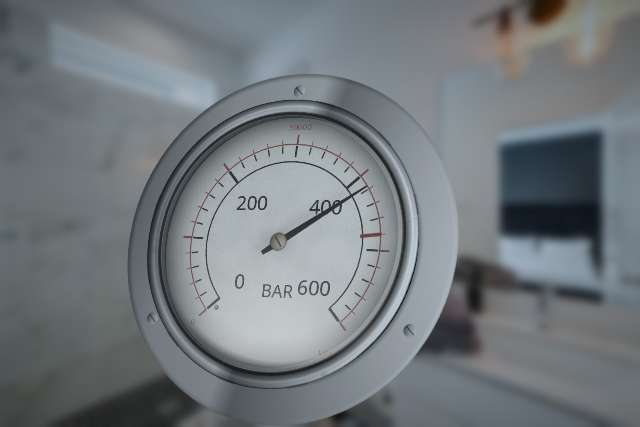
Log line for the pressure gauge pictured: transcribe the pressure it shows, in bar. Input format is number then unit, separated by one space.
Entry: 420 bar
